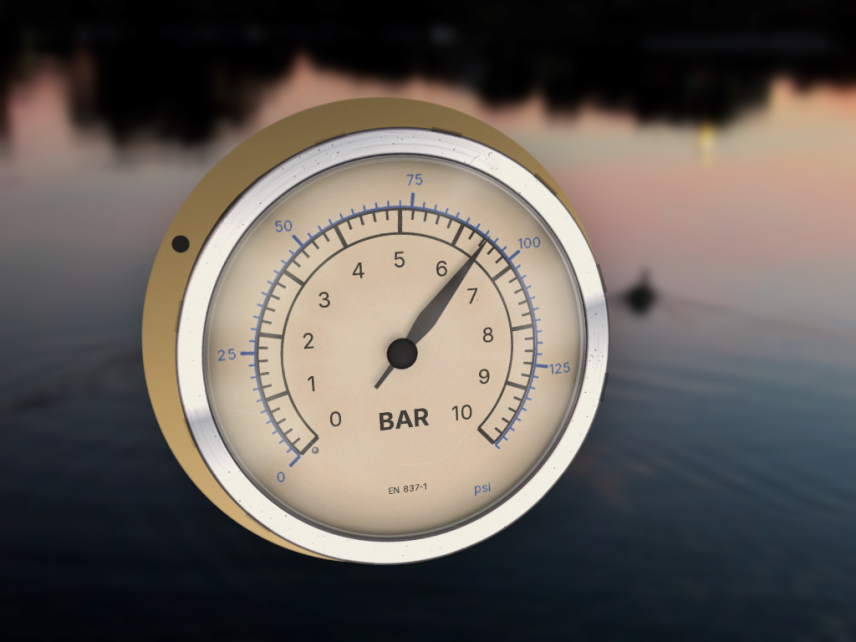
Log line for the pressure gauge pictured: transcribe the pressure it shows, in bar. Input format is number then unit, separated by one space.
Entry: 6.4 bar
